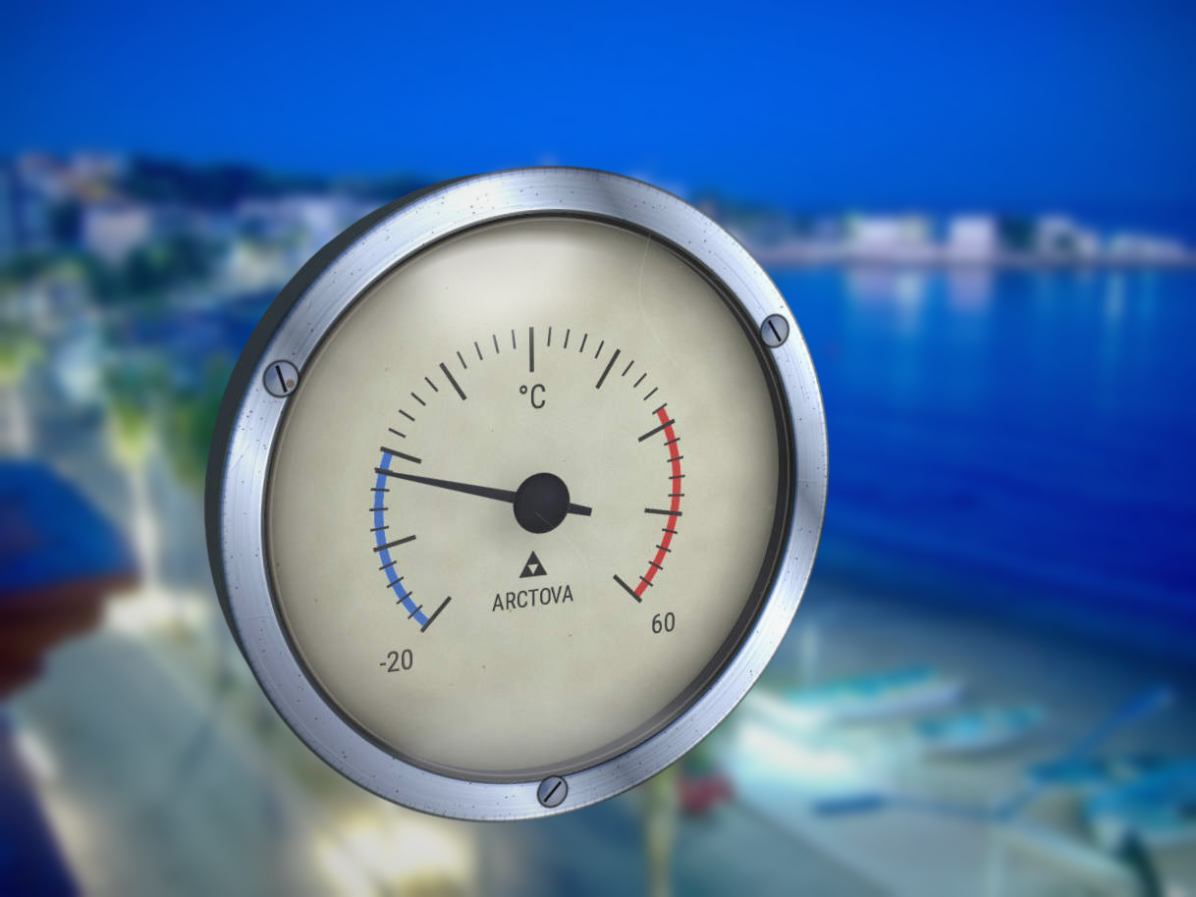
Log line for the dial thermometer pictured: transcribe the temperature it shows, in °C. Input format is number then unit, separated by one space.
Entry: -2 °C
